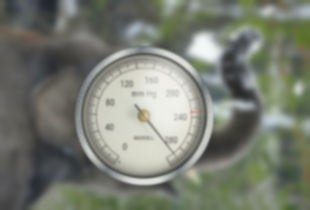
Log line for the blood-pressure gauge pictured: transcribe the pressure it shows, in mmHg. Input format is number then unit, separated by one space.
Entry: 290 mmHg
